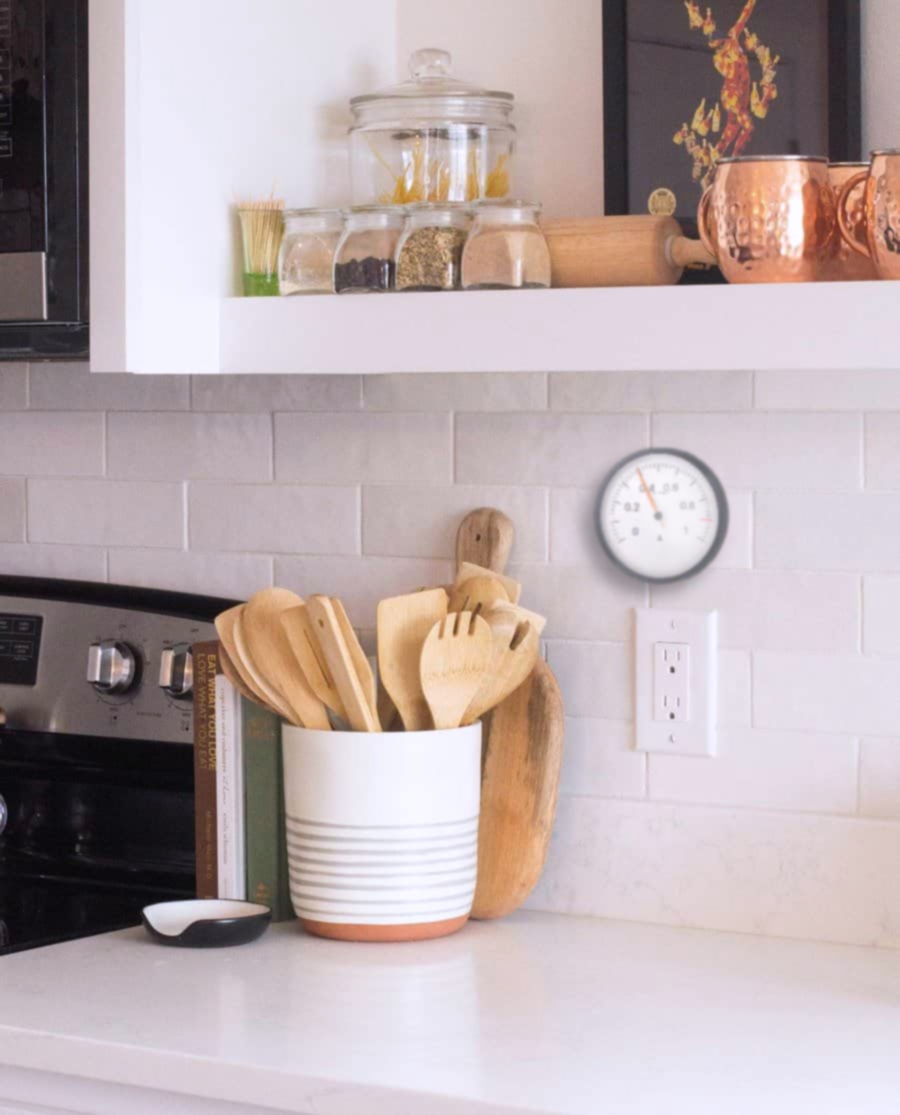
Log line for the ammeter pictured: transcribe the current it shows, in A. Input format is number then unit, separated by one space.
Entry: 0.4 A
